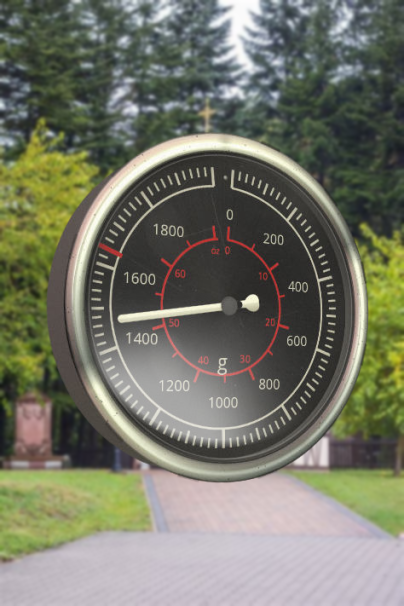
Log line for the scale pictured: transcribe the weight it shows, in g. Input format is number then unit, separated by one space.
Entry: 1470 g
